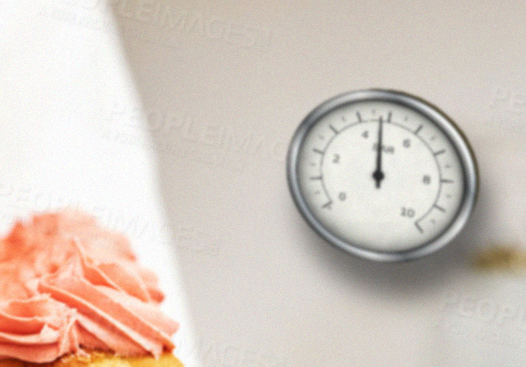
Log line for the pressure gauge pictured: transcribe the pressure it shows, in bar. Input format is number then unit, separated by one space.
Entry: 4.75 bar
